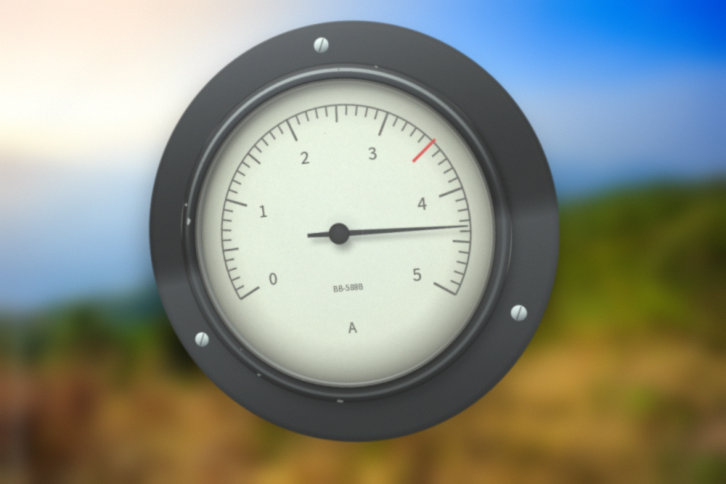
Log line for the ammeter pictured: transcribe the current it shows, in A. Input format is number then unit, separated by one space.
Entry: 4.35 A
